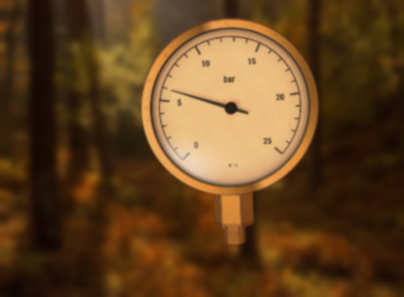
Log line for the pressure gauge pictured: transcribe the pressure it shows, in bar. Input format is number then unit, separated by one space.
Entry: 6 bar
